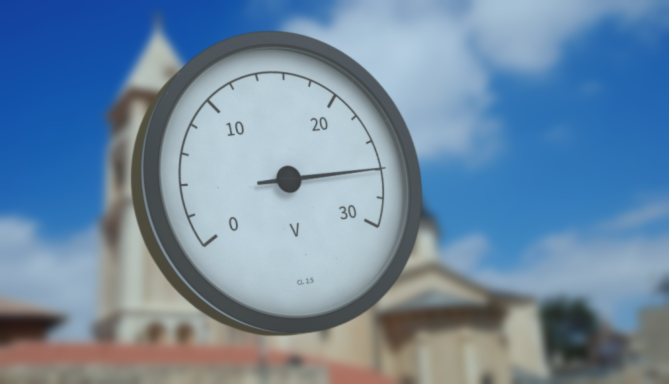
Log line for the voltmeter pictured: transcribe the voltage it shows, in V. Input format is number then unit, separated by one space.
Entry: 26 V
